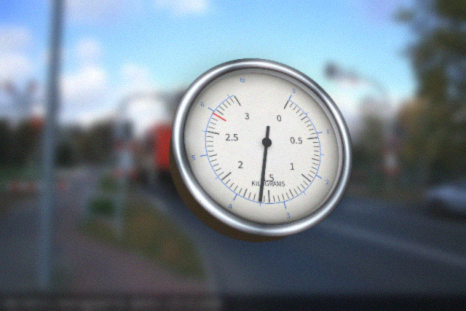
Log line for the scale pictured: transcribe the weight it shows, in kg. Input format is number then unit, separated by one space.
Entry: 1.6 kg
